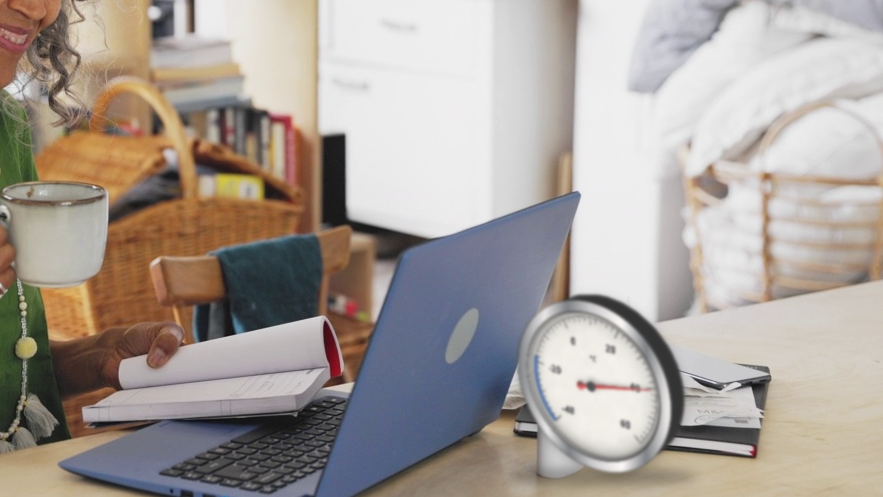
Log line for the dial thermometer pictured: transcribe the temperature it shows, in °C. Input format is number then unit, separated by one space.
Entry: 40 °C
